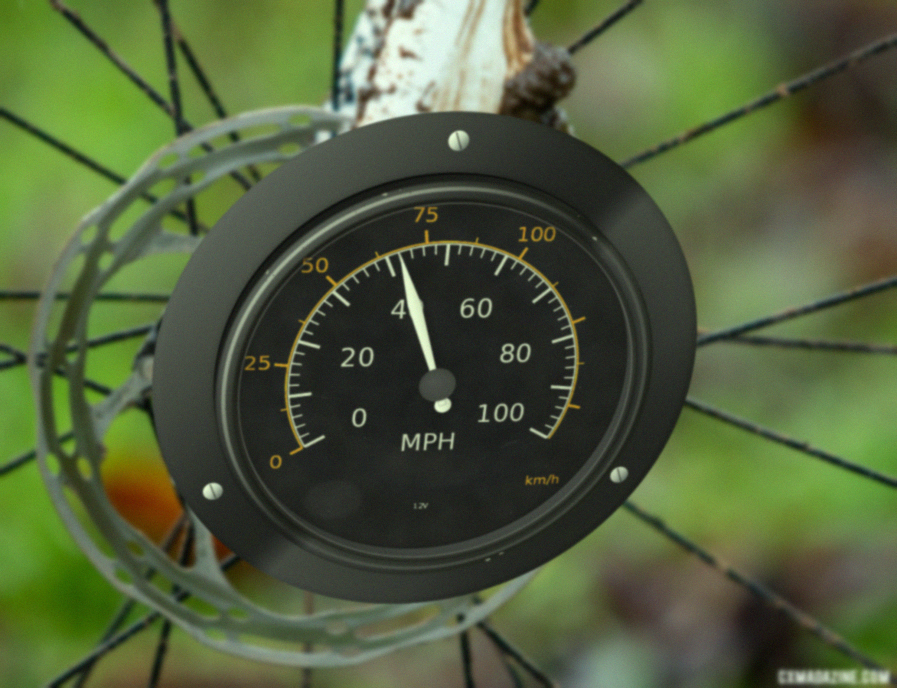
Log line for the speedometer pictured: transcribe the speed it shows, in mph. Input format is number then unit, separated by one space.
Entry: 42 mph
